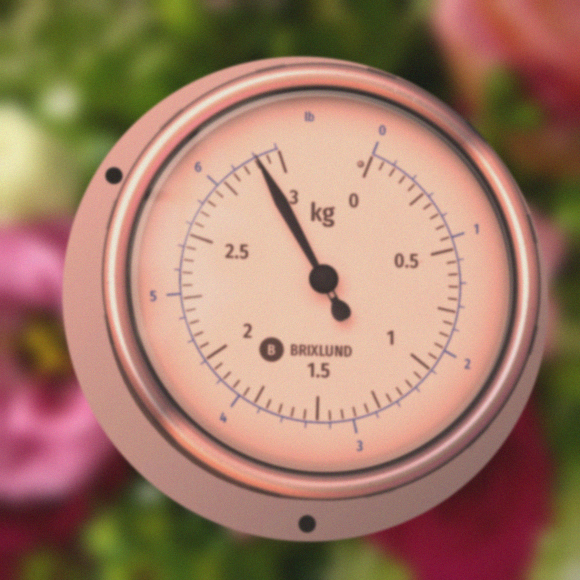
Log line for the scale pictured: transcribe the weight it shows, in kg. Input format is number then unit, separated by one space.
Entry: 2.9 kg
